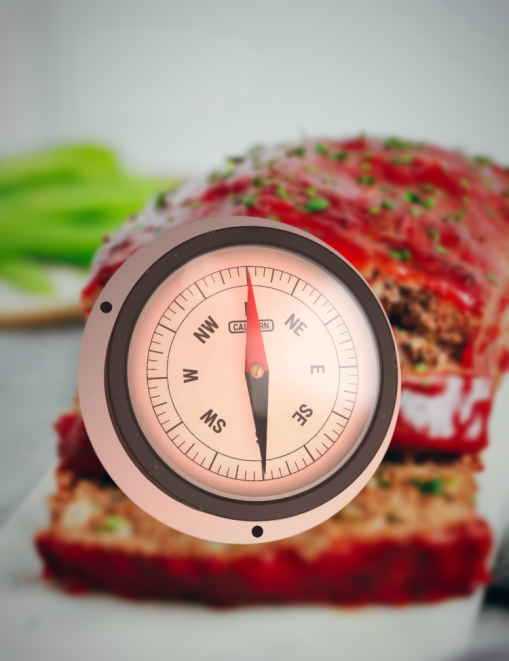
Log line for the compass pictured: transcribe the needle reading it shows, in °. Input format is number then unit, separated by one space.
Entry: 0 °
